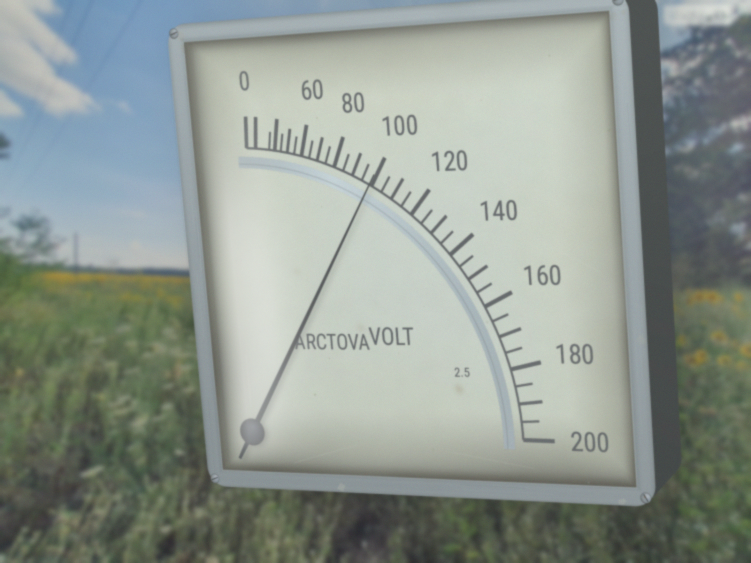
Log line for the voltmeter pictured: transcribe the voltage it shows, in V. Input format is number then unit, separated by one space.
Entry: 100 V
